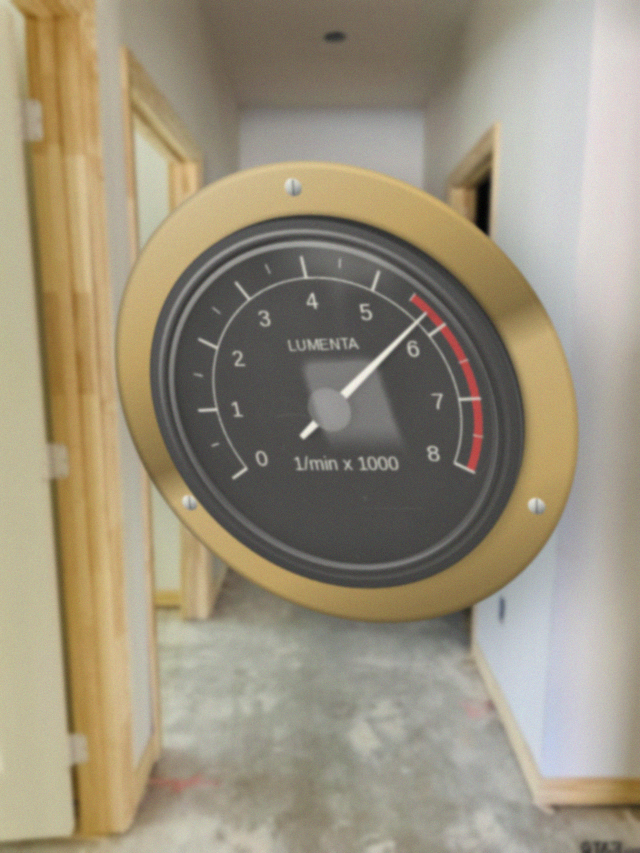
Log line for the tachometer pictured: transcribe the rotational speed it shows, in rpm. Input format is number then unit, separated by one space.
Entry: 5750 rpm
